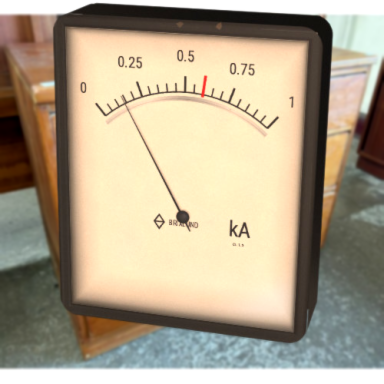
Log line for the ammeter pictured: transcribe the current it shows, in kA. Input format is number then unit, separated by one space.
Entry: 0.15 kA
